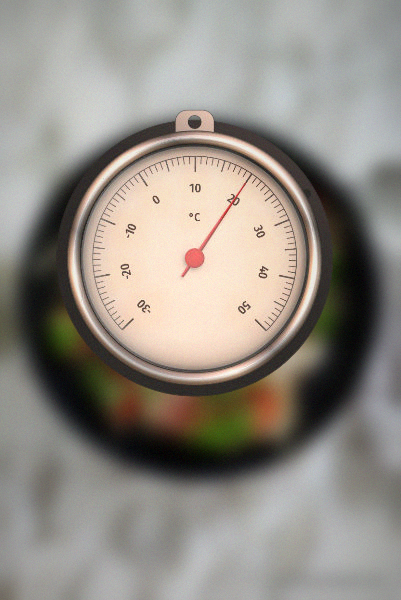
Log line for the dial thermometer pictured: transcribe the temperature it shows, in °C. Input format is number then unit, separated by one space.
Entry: 20 °C
